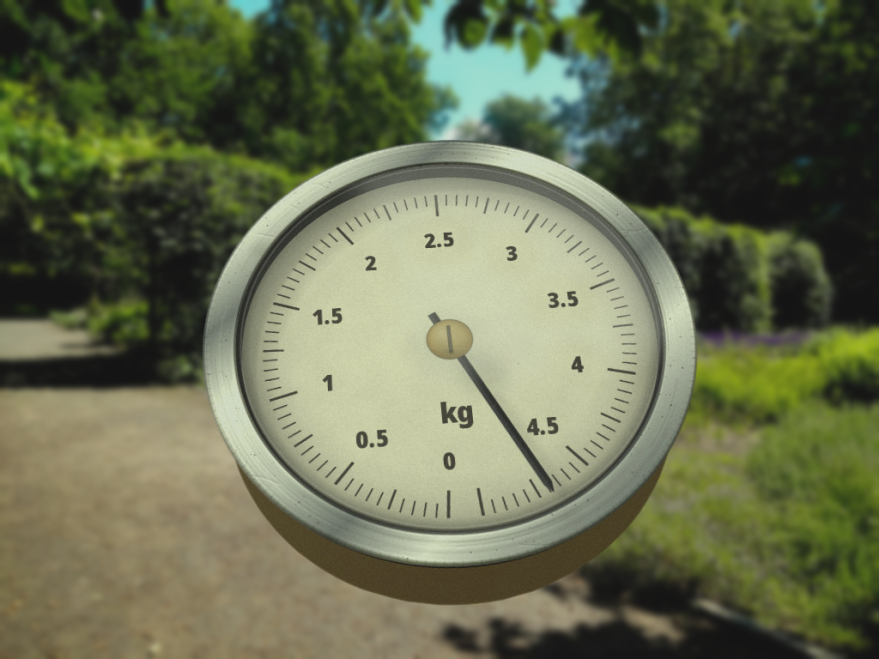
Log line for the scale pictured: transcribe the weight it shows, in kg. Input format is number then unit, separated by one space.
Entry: 4.7 kg
